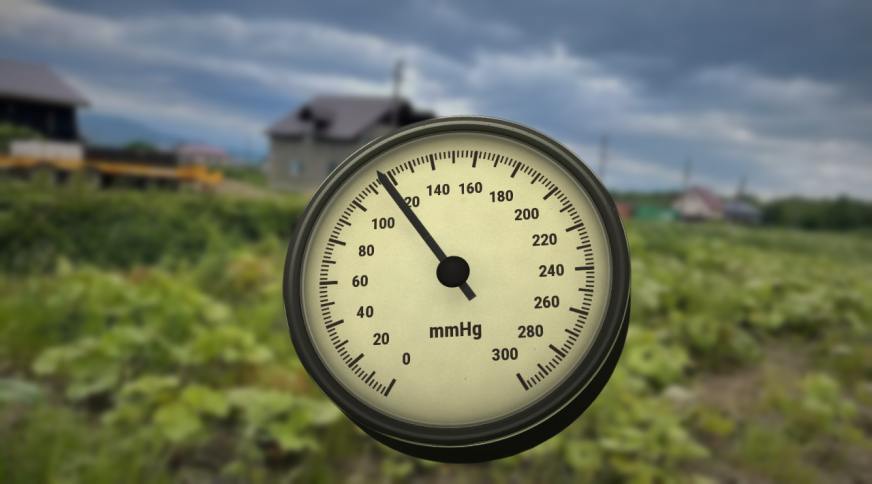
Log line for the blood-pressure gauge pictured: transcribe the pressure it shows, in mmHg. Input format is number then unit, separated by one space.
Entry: 116 mmHg
